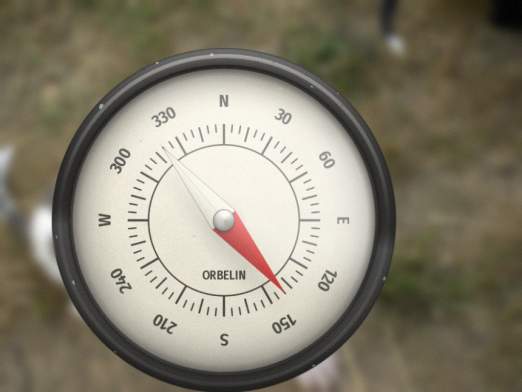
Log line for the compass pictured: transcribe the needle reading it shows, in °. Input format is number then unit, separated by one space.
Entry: 140 °
